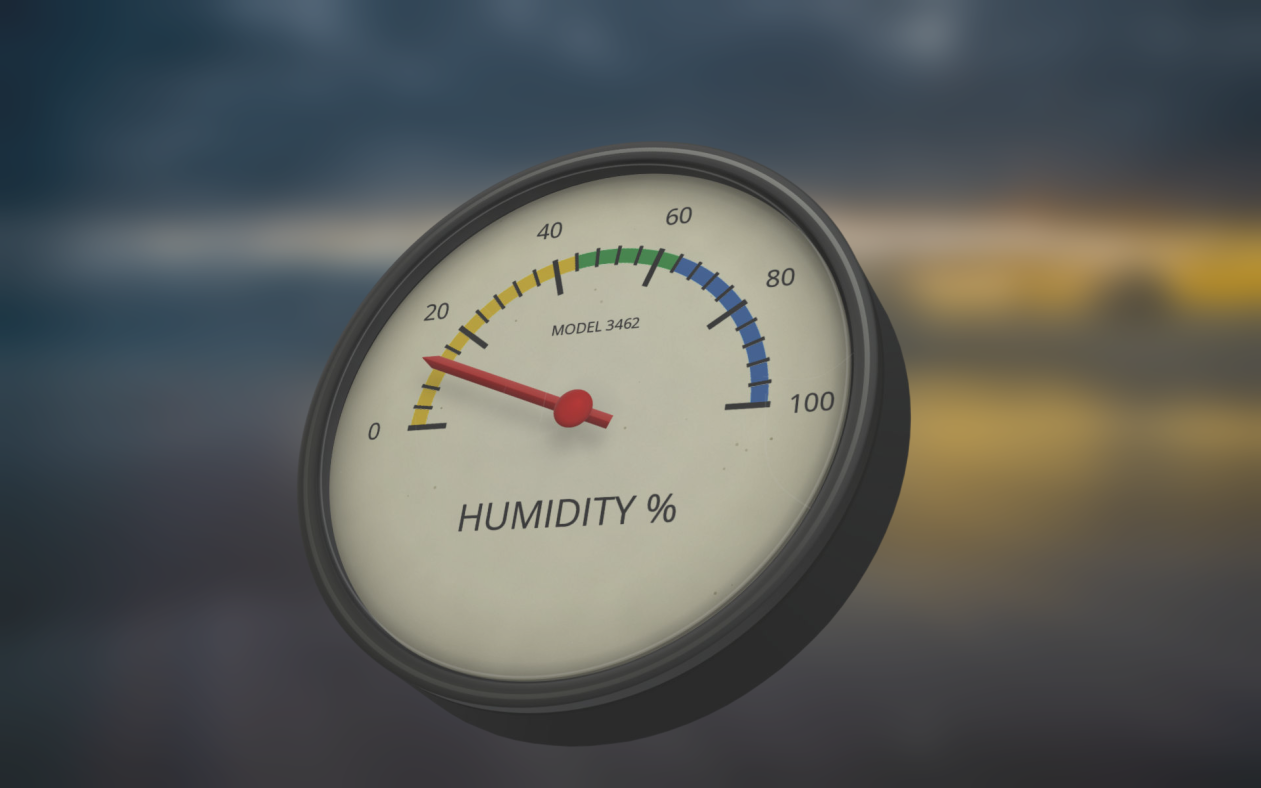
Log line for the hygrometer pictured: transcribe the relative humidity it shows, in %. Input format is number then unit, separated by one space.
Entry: 12 %
